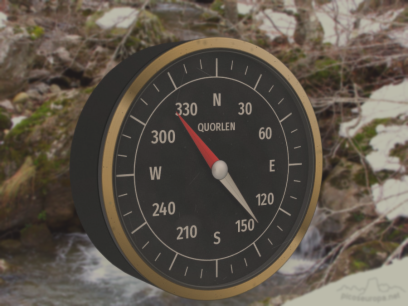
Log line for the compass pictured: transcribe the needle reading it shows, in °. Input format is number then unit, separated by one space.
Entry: 320 °
